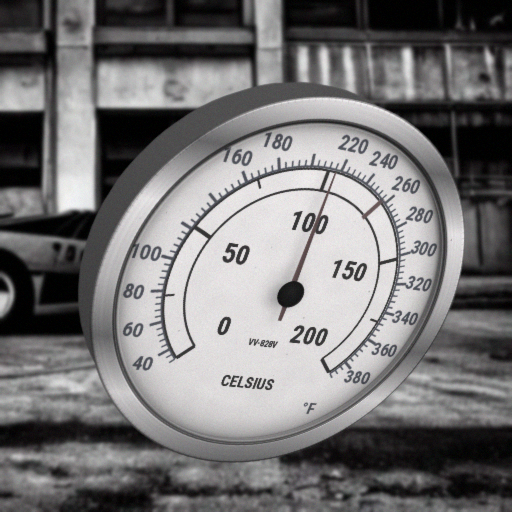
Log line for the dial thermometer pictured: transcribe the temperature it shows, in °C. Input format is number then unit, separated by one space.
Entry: 100 °C
